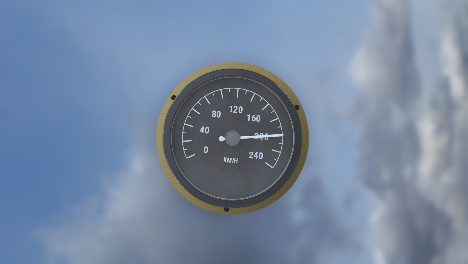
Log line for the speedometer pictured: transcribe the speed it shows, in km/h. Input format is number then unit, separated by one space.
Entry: 200 km/h
